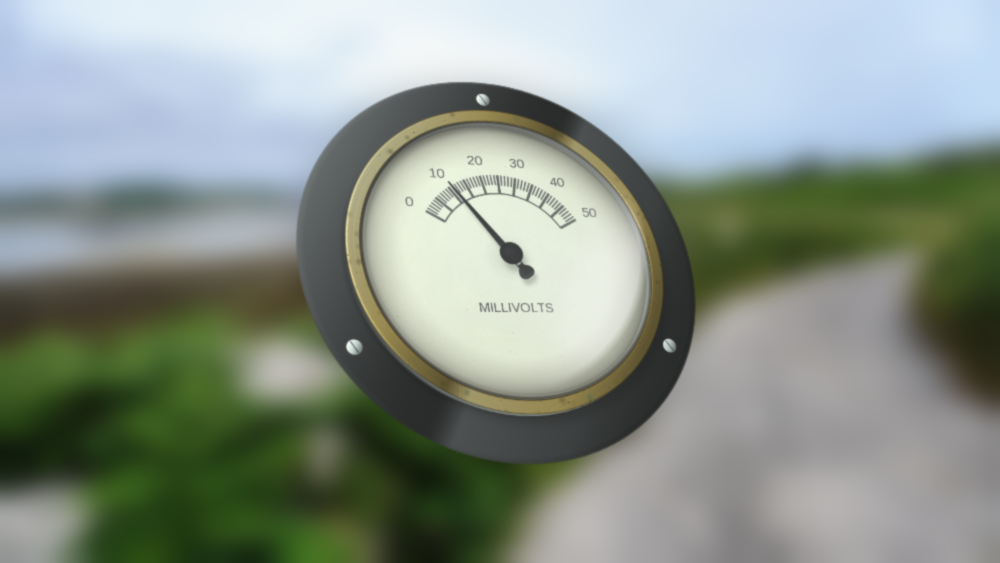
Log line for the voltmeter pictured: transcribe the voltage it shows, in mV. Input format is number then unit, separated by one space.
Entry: 10 mV
